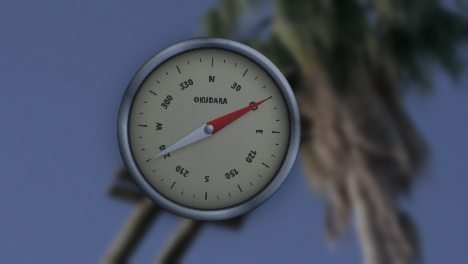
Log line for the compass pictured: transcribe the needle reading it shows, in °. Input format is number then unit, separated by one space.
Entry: 60 °
